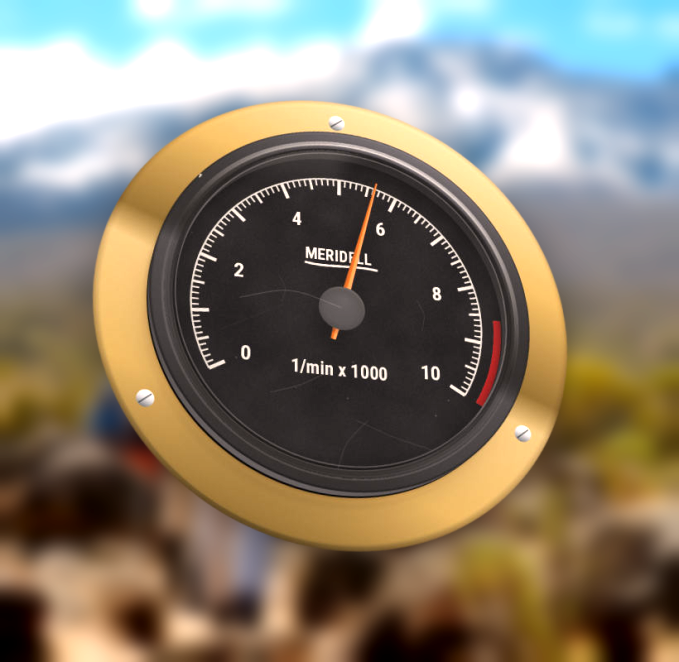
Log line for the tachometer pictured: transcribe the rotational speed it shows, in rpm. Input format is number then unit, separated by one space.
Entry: 5600 rpm
